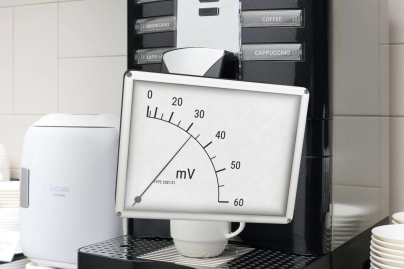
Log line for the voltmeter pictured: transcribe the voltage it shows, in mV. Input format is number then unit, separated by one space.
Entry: 32.5 mV
